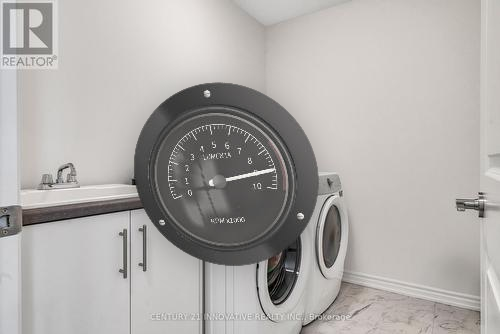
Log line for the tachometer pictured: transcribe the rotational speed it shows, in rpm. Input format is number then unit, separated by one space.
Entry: 9000 rpm
